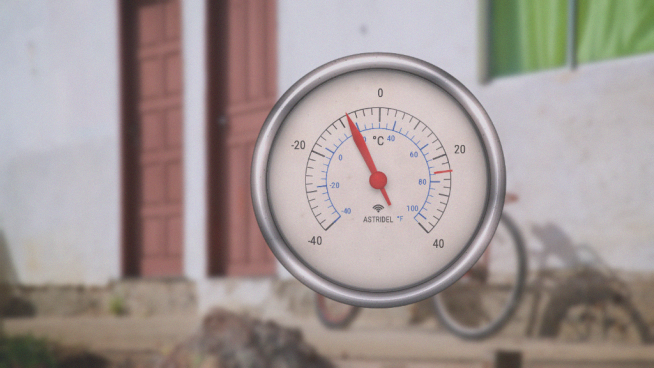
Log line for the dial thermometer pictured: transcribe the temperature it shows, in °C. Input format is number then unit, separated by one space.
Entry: -8 °C
